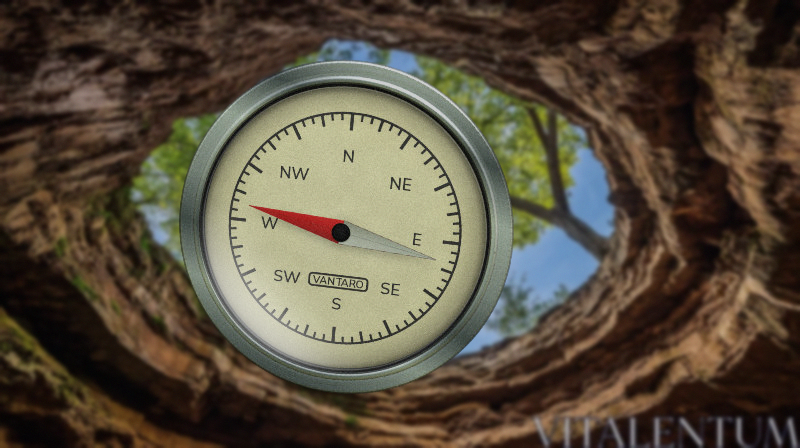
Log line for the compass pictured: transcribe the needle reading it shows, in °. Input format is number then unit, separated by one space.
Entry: 280 °
